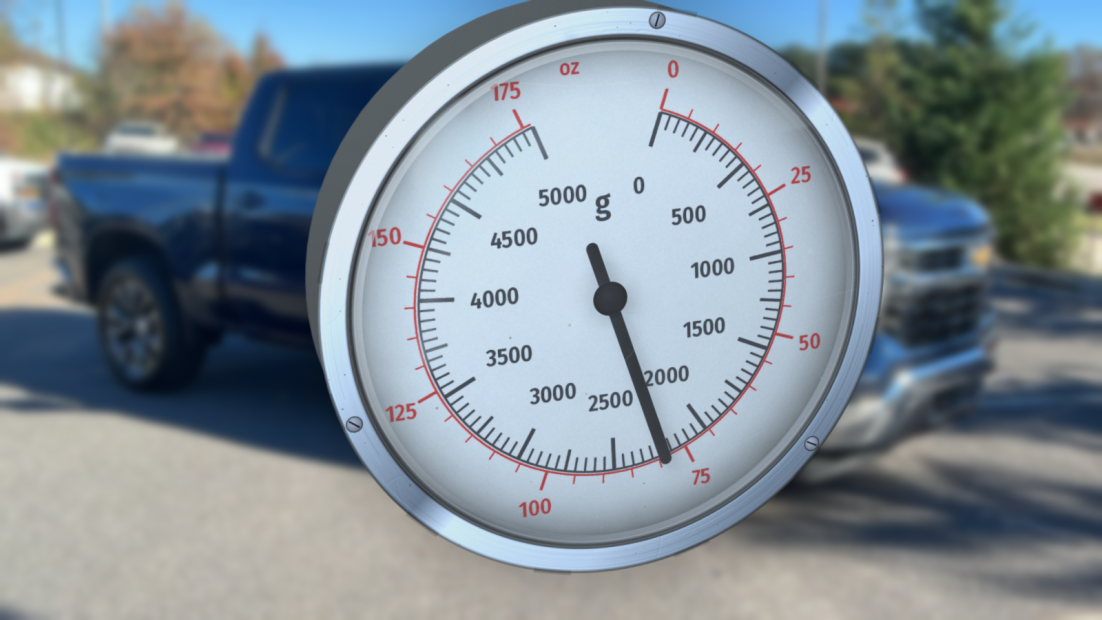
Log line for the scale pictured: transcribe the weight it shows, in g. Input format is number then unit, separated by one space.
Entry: 2250 g
